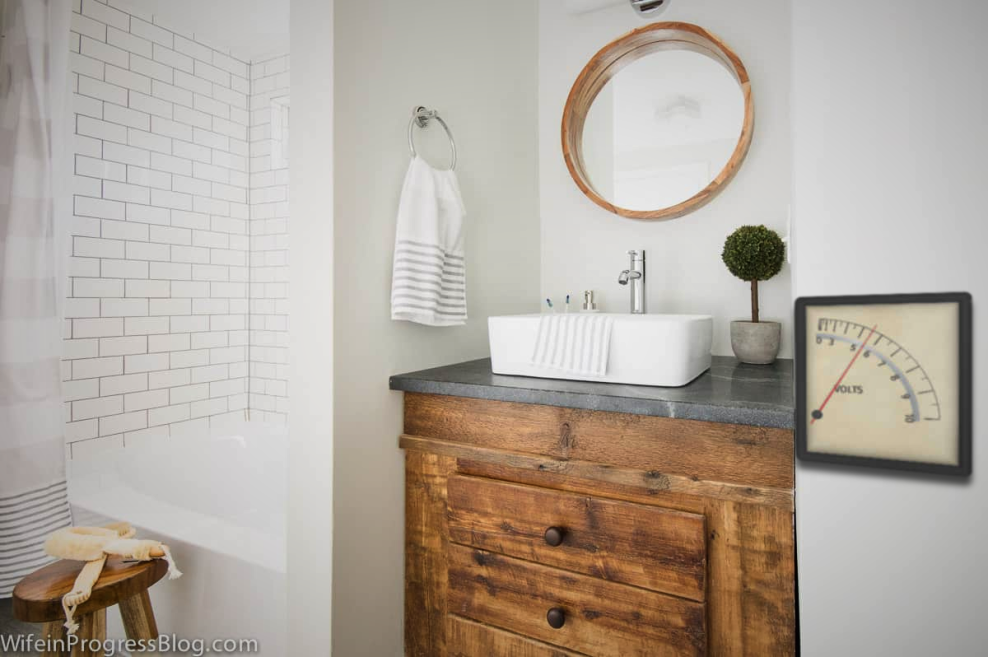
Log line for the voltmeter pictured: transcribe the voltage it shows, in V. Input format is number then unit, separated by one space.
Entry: 5.5 V
